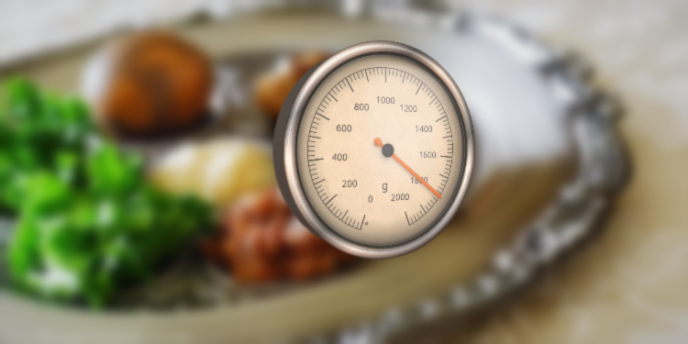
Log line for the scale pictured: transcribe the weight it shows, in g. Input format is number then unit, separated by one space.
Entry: 1800 g
